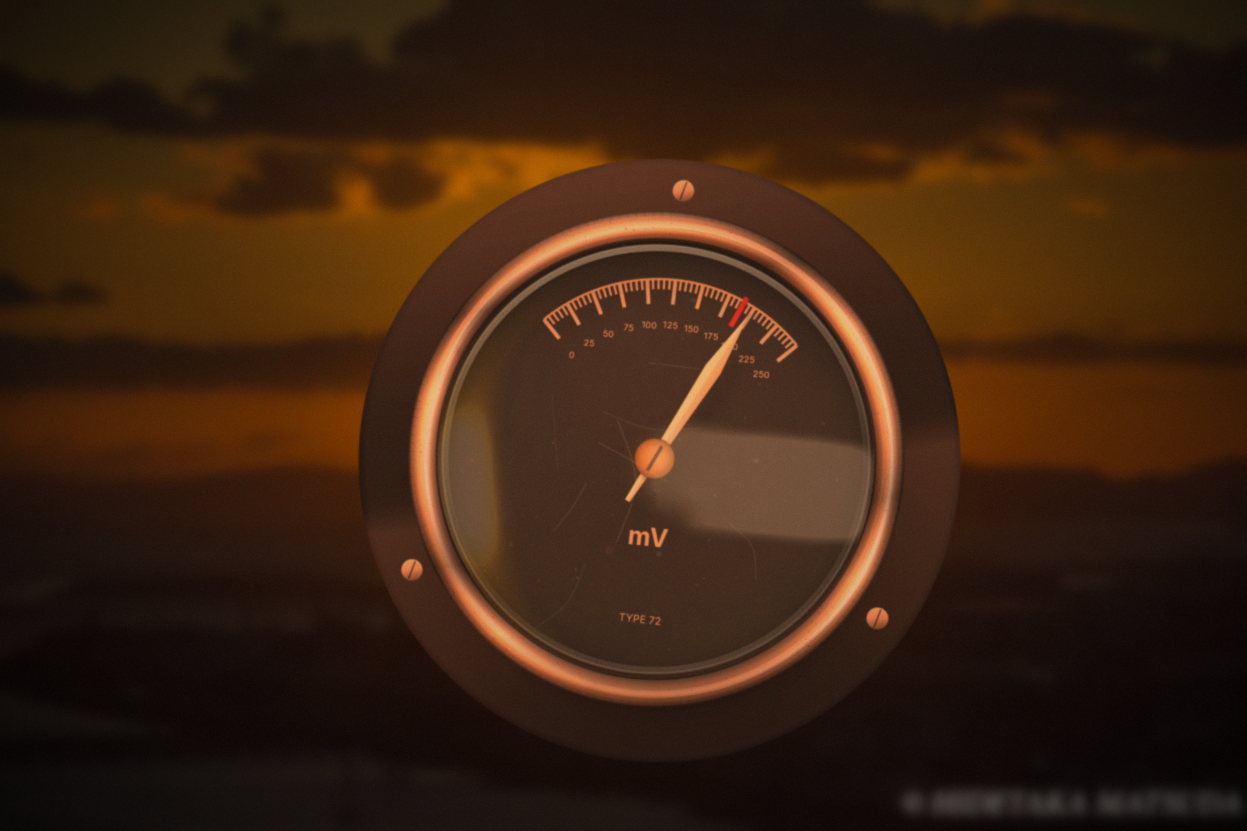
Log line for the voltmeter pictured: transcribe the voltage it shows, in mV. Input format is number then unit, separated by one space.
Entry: 200 mV
